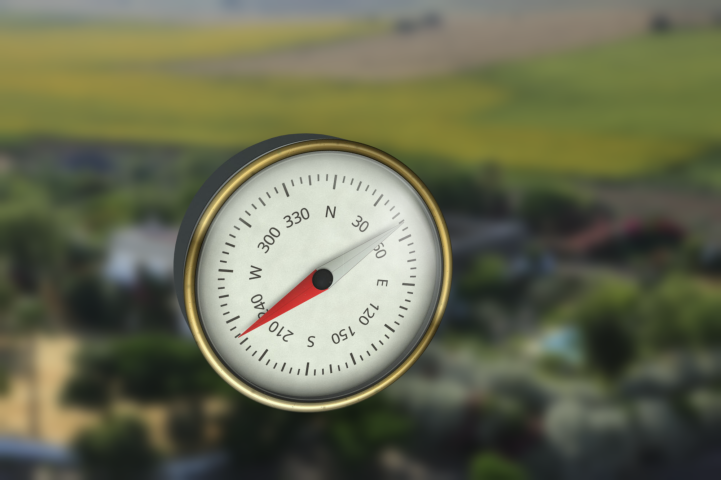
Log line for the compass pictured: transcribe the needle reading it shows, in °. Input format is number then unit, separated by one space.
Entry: 230 °
